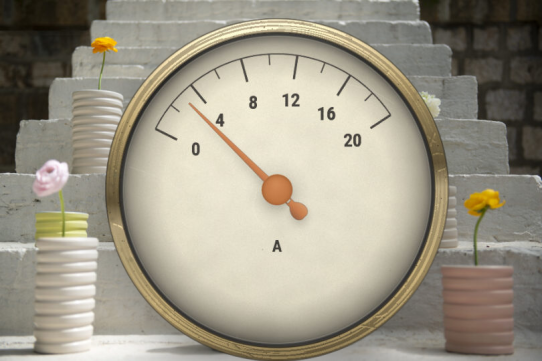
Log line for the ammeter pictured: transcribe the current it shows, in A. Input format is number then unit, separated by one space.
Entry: 3 A
